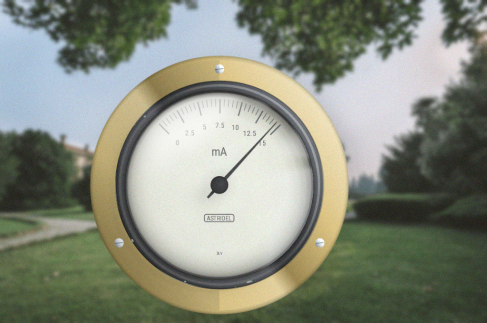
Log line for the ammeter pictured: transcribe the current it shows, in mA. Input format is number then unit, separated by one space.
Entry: 14.5 mA
